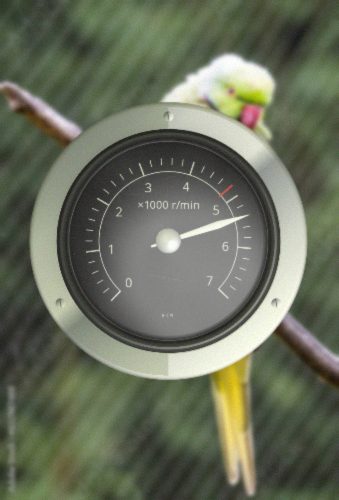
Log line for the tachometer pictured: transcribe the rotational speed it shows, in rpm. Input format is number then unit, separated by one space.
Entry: 5400 rpm
